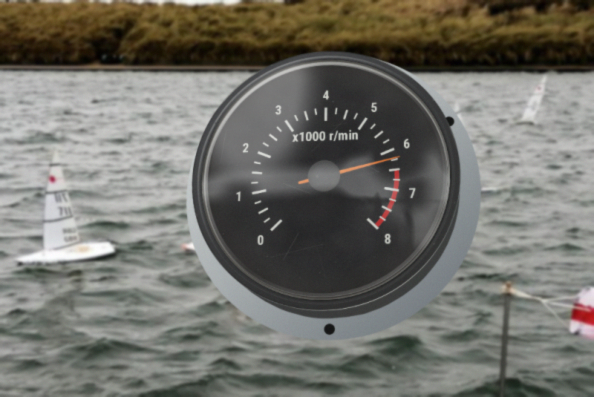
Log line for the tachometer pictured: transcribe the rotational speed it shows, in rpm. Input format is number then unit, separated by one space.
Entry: 6250 rpm
